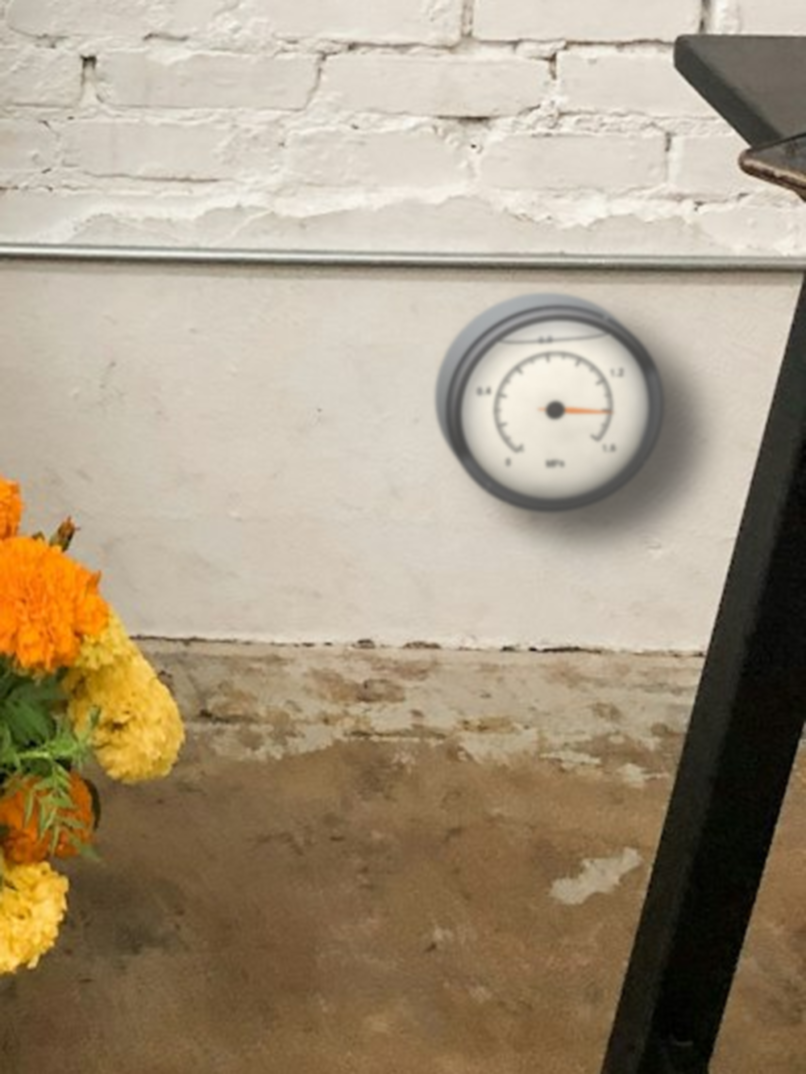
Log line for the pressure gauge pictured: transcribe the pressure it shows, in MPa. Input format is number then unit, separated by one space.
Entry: 1.4 MPa
